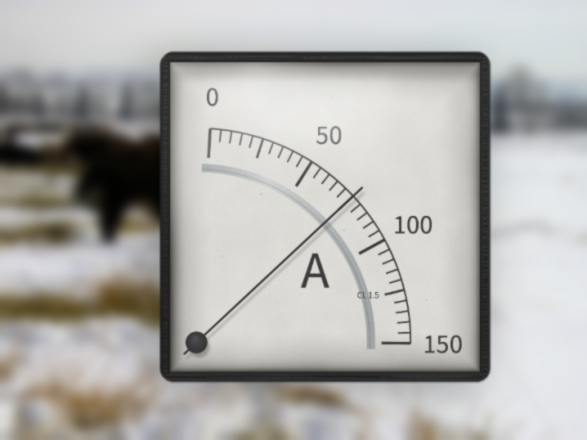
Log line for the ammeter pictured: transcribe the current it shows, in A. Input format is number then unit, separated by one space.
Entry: 75 A
